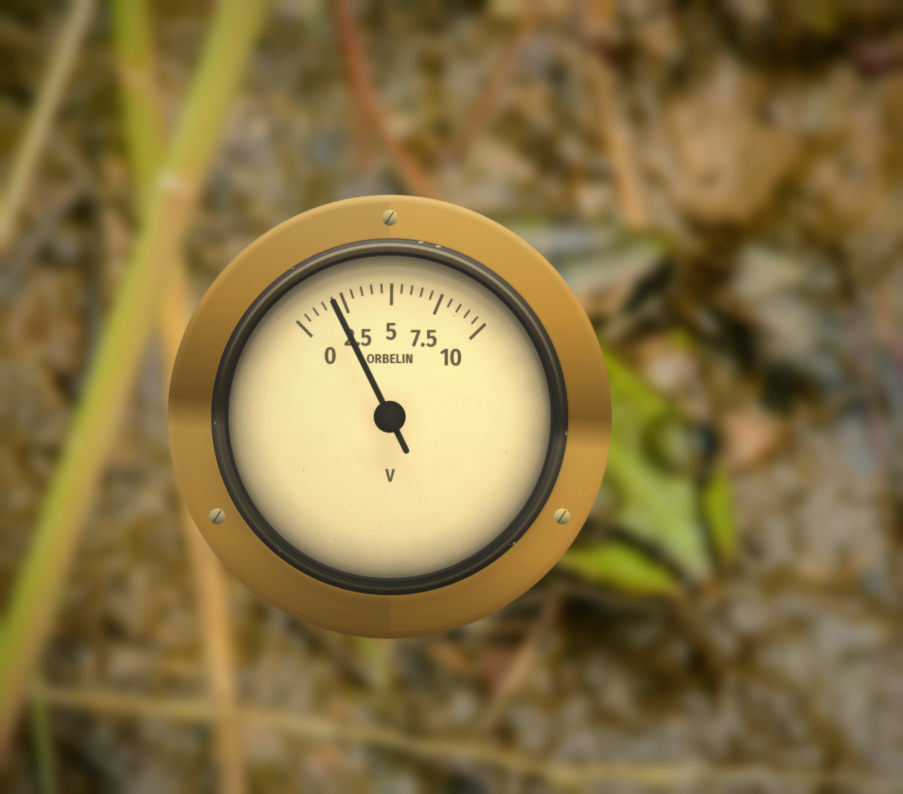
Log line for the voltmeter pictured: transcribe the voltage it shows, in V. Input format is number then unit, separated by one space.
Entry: 2 V
